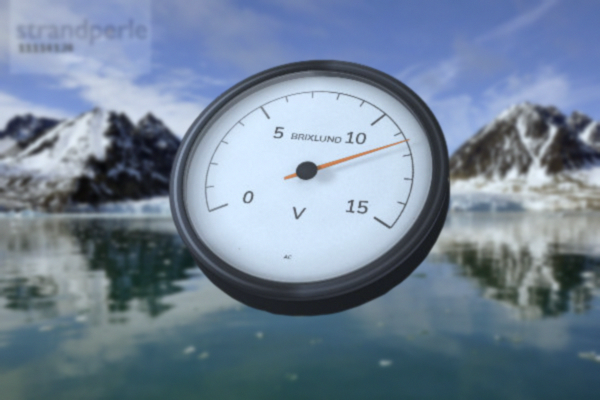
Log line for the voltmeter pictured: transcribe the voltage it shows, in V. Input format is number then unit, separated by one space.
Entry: 11.5 V
